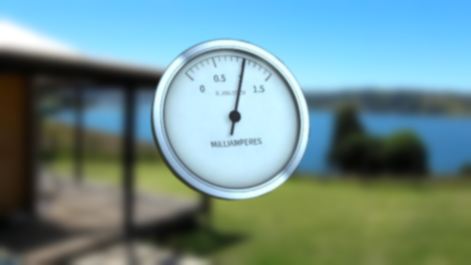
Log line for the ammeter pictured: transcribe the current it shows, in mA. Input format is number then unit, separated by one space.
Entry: 1 mA
